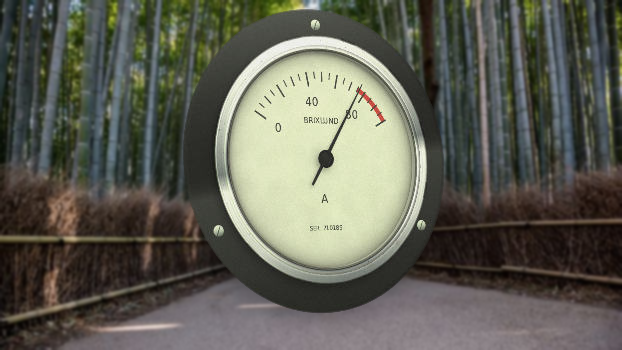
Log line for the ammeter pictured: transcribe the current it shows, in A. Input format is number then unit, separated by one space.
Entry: 75 A
